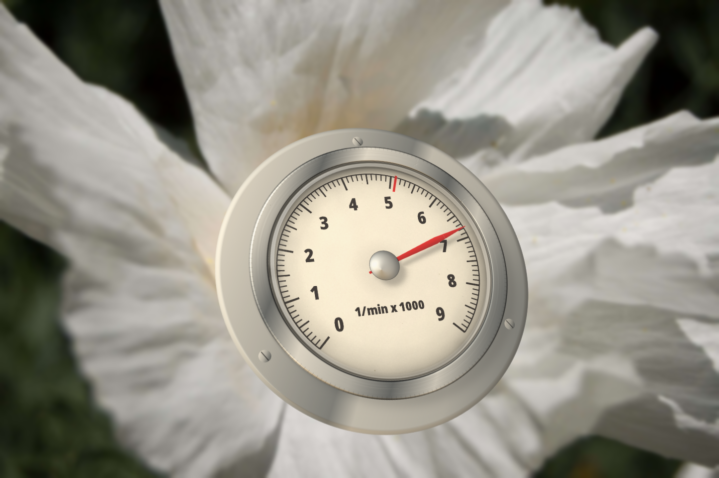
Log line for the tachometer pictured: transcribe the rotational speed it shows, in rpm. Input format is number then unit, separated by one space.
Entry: 6800 rpm
